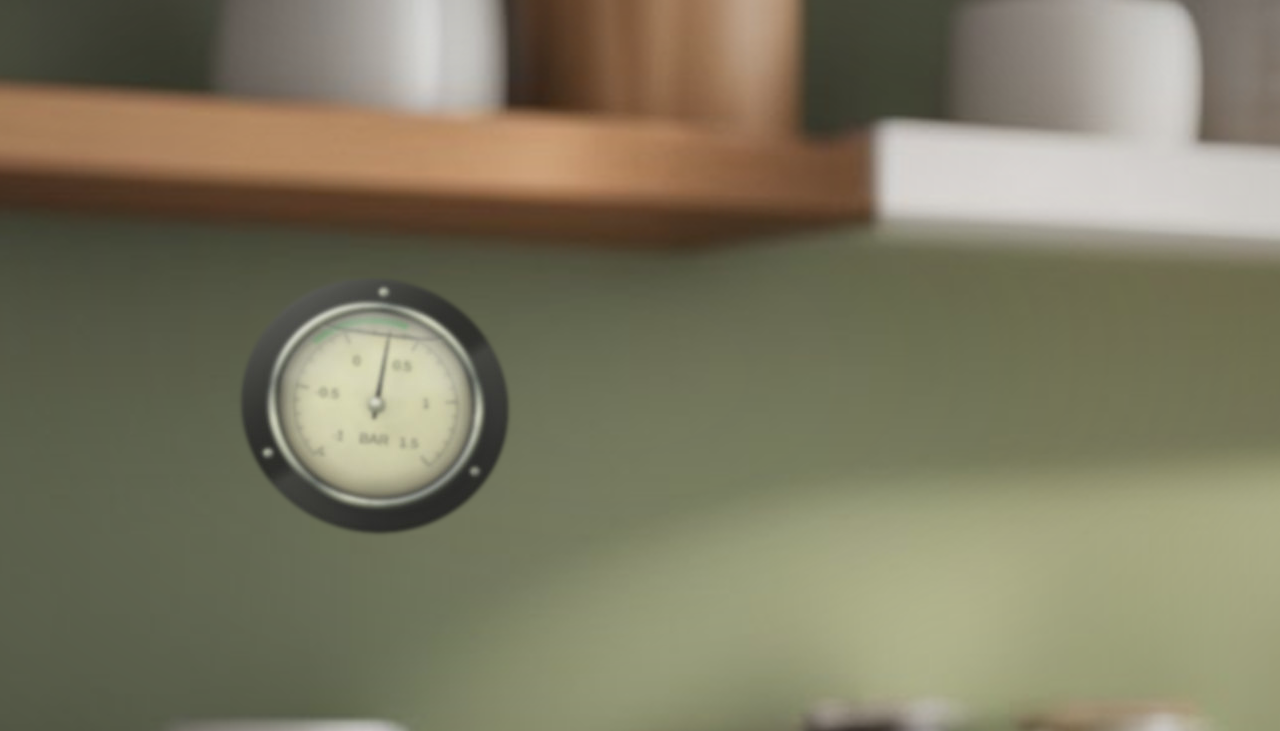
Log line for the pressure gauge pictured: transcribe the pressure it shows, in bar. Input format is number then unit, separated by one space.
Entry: 0.3 bar
